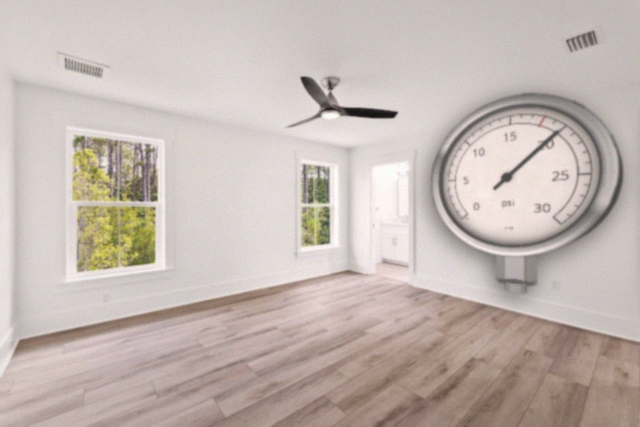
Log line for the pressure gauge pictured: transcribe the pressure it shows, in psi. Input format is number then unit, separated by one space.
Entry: 20 psi
